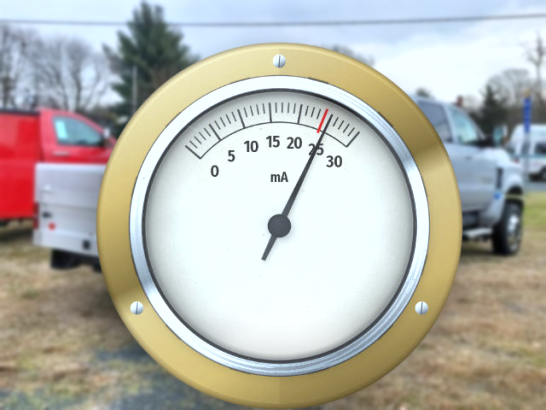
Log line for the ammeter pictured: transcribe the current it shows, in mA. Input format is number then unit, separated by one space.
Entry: 25 mA
